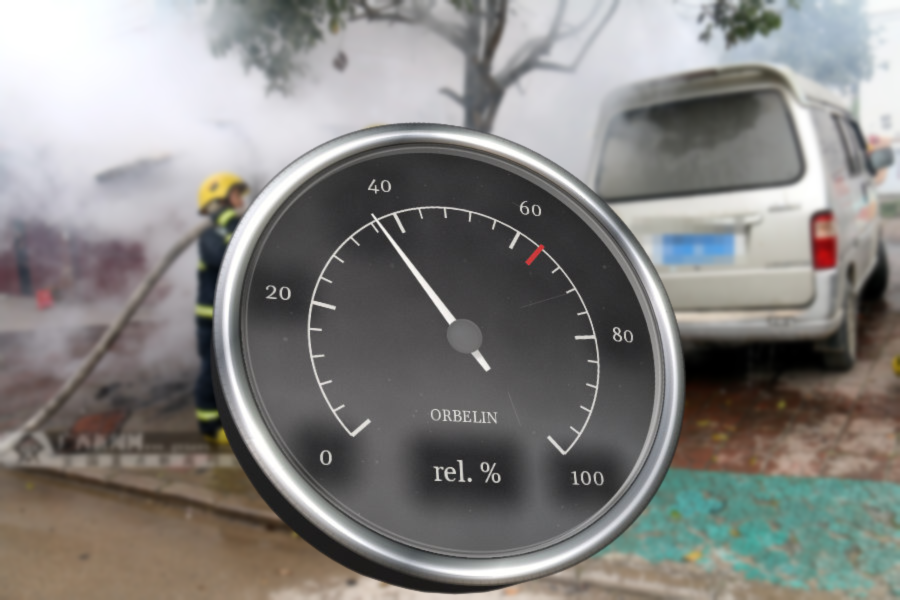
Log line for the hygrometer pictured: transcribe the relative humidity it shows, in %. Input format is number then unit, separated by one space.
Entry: 36 %
